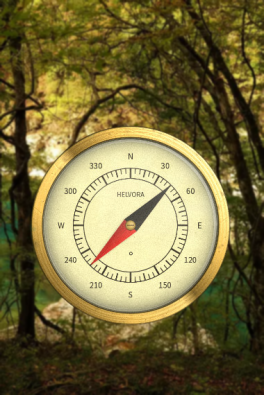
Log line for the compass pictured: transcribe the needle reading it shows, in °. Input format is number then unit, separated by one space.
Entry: 225 °
